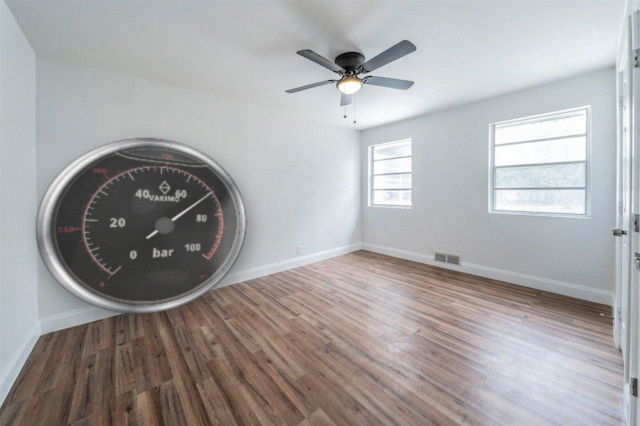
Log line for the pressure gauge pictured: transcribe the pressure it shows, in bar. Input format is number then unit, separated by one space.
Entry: 70 bar
